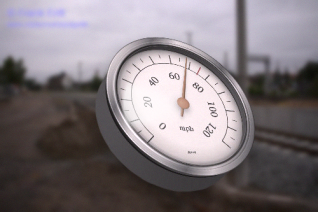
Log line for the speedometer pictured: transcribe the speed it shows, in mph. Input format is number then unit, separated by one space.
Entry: 67.5 mph
